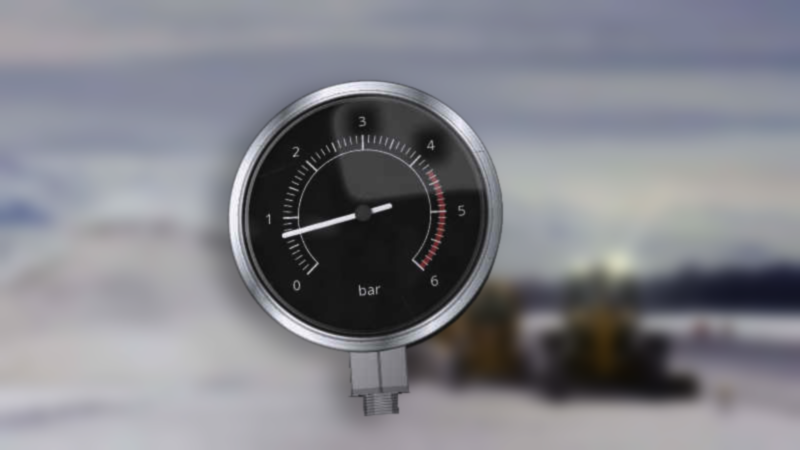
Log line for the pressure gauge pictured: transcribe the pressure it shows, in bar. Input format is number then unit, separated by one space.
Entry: 0.7 bar
